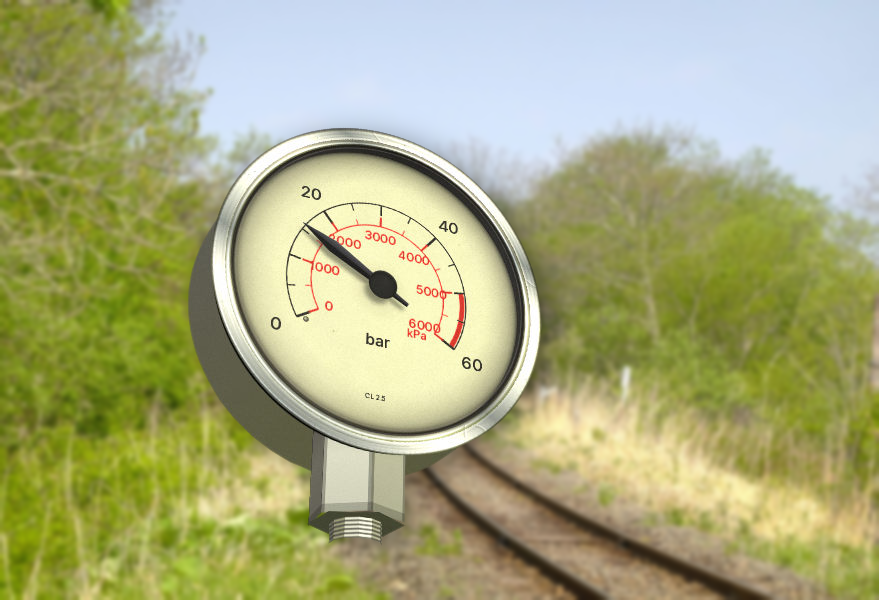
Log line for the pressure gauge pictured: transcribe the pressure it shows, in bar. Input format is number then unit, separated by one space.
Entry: 15 bar
